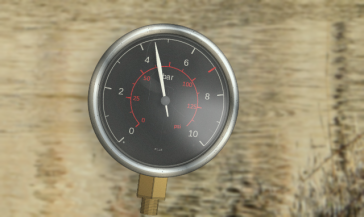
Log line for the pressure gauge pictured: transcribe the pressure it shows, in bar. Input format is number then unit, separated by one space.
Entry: 4.5 bar
